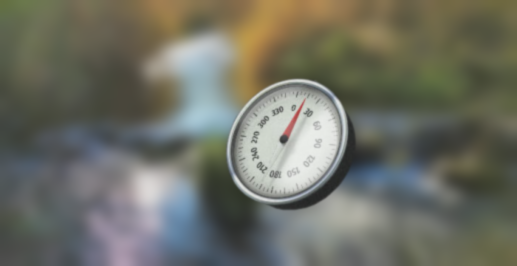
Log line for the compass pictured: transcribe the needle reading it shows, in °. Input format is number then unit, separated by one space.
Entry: 15 °
